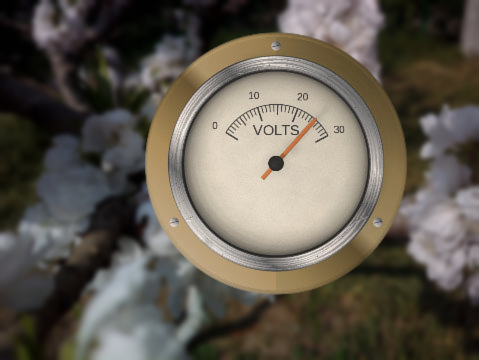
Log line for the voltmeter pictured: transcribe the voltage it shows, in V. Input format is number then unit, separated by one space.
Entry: 25 V
